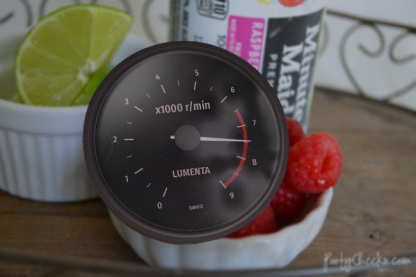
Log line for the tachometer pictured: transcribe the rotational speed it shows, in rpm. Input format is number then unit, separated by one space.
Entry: 7500 rpm
